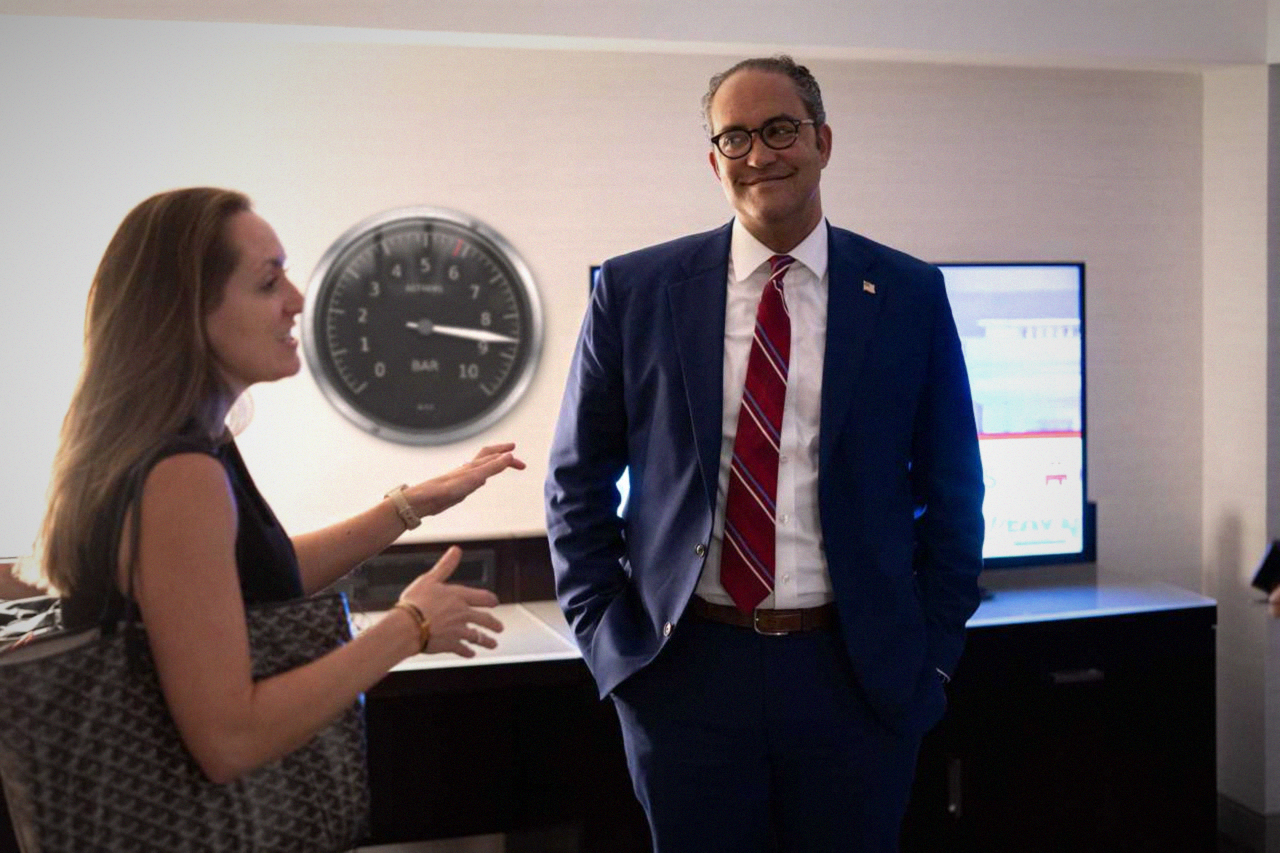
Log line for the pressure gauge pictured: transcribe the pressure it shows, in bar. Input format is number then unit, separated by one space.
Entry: 8.6 bar
